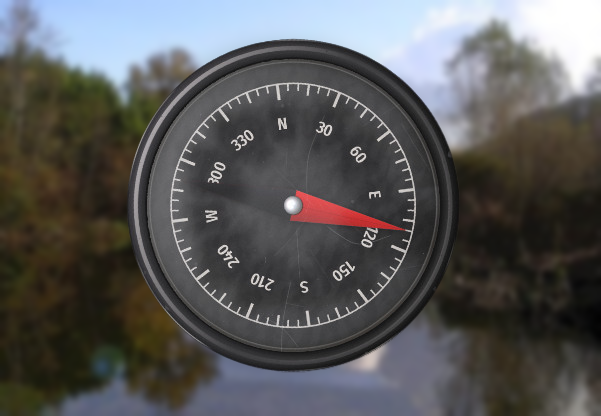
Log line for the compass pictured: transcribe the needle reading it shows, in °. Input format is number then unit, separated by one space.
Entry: 110 °
